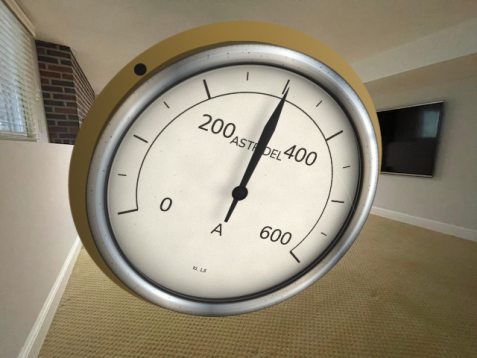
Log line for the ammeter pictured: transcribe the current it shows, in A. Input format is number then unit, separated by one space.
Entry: 300 A
